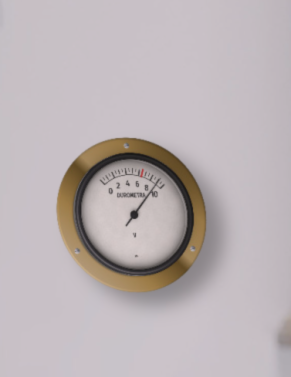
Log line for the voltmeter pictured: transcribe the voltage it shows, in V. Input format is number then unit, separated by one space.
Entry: 9 V
